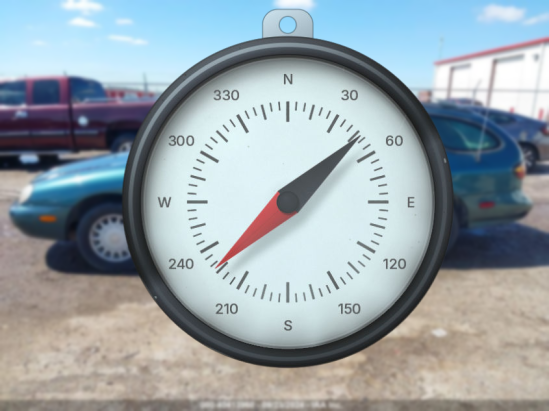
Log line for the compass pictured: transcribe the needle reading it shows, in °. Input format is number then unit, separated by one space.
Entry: 227.5 °
